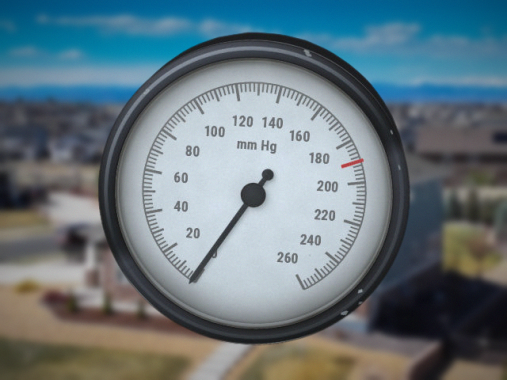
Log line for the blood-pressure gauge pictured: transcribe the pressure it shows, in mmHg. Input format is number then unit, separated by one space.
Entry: 2 mmHg
